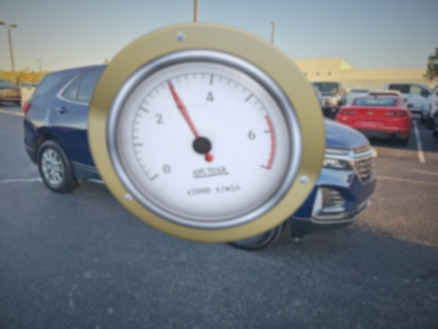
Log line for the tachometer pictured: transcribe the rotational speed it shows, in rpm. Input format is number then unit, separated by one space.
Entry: 3000 rpm
